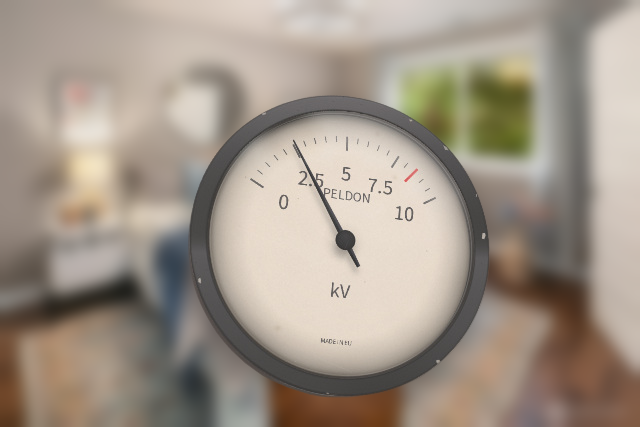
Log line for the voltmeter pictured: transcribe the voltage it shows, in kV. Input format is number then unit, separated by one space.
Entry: 2.5 kV
